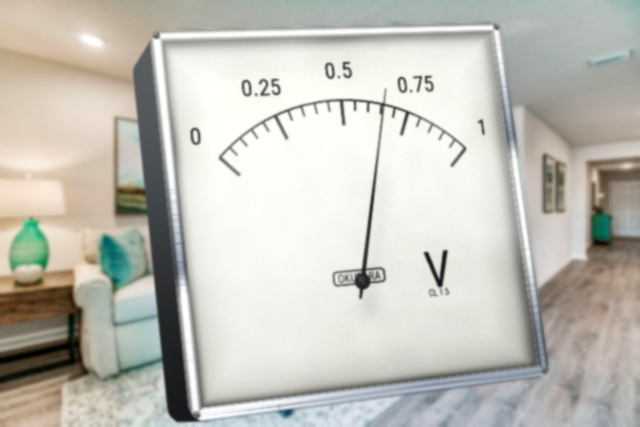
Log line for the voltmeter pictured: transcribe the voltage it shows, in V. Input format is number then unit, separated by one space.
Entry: 0.65 V
